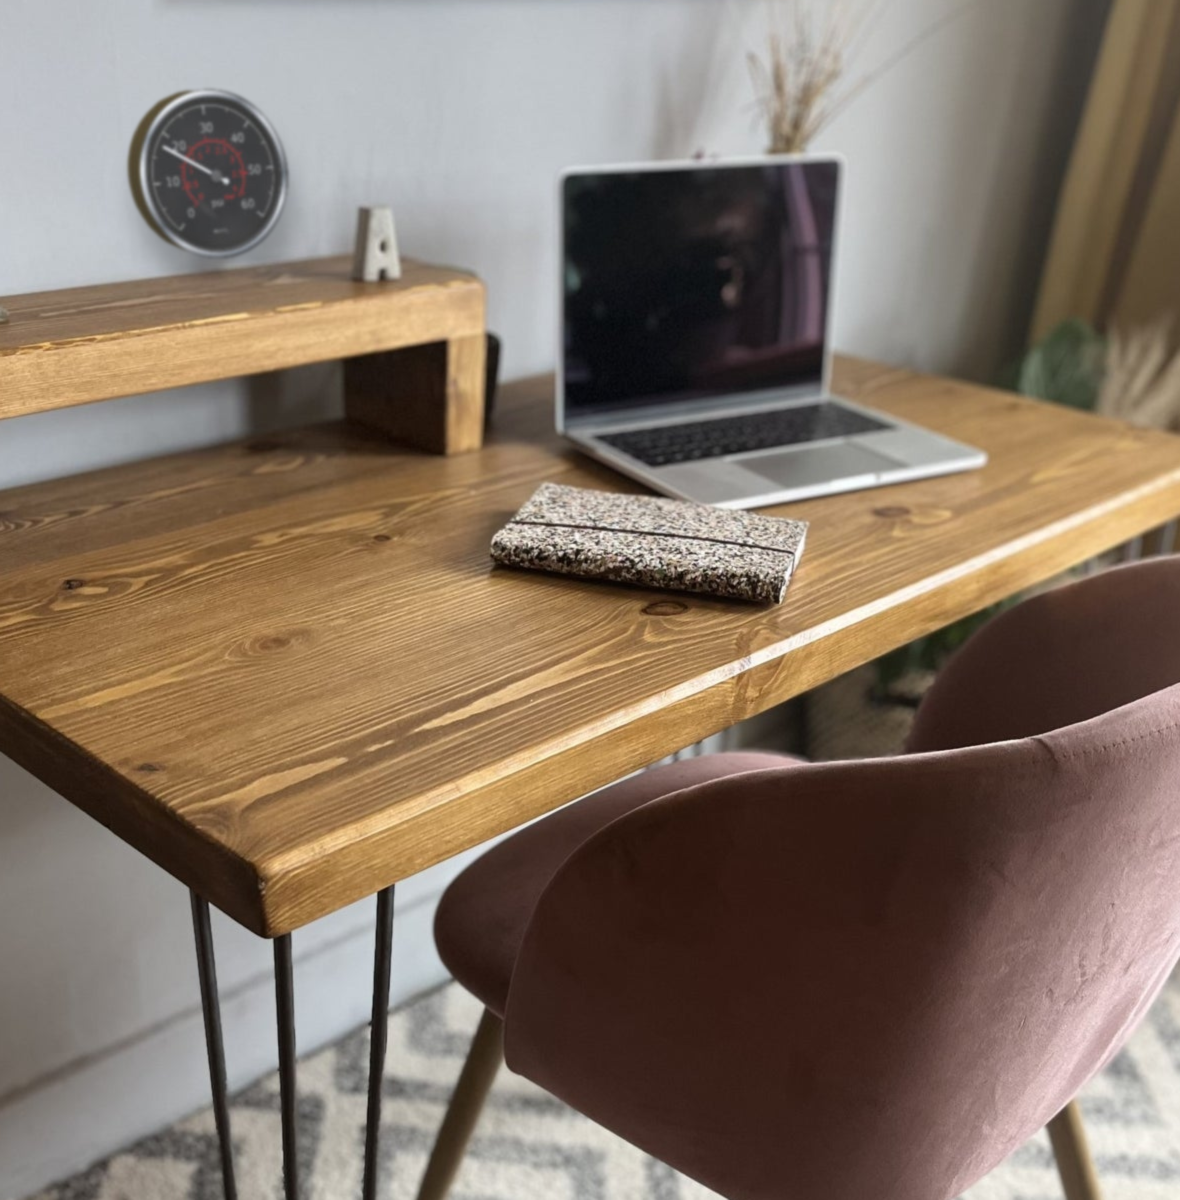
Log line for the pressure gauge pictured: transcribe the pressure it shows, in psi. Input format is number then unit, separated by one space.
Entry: 17.5 psi
